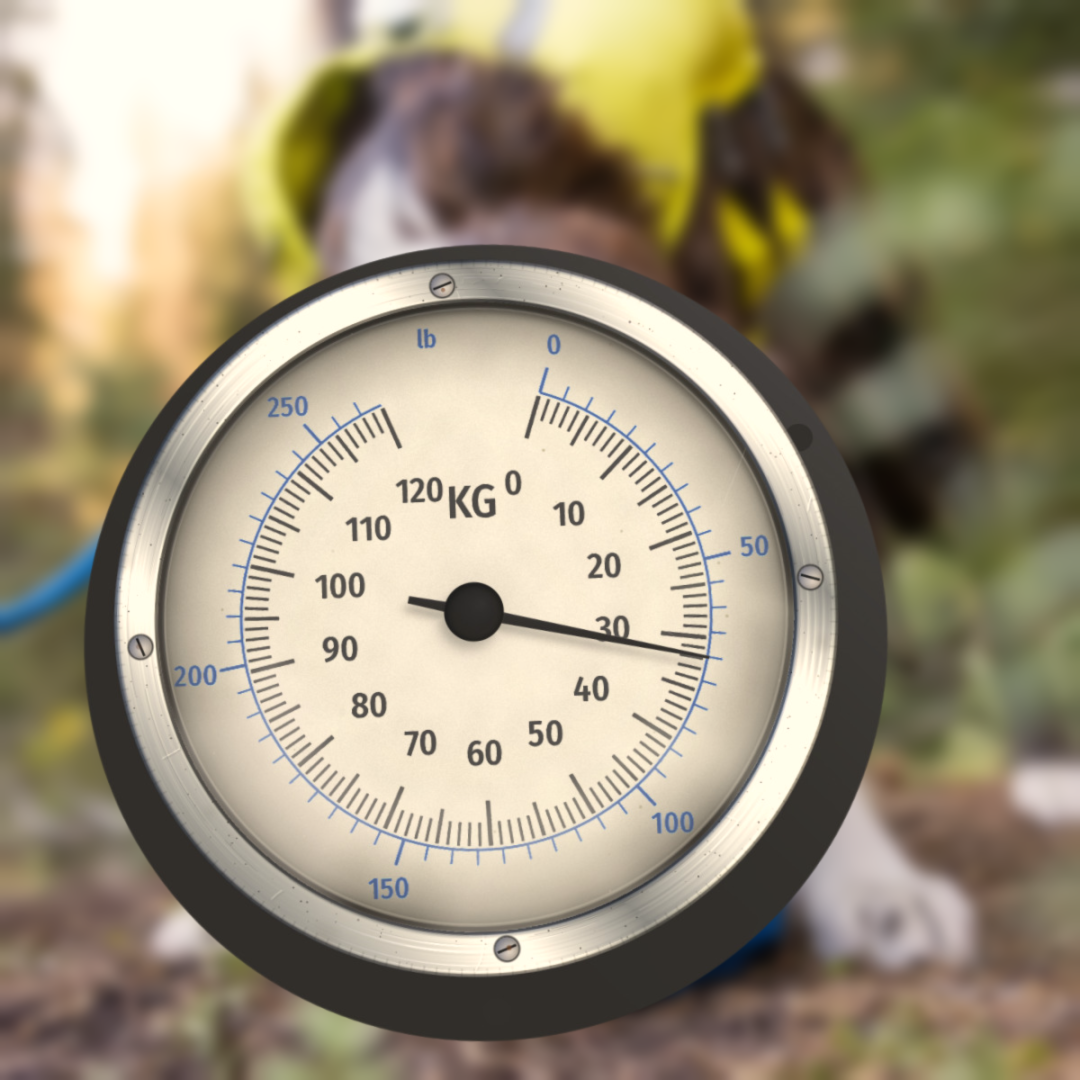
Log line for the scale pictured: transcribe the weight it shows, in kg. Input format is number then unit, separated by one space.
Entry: 32 kg
